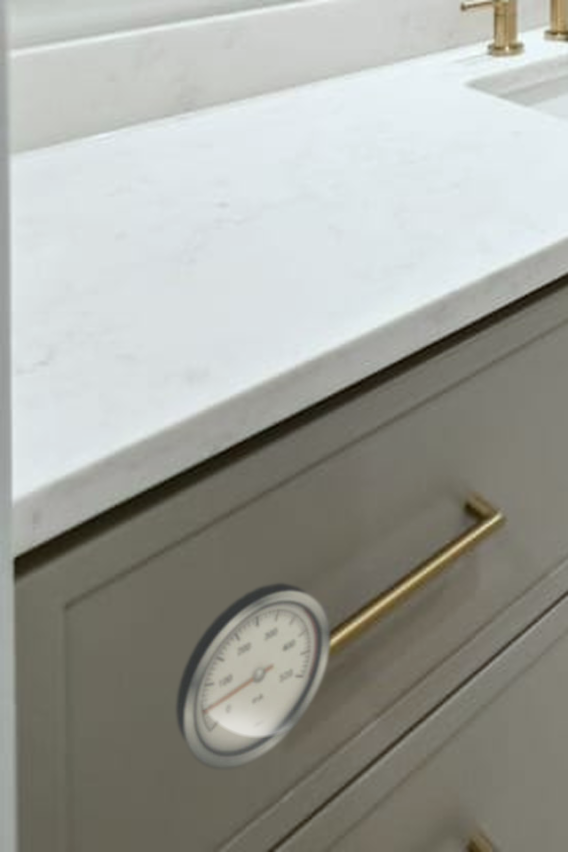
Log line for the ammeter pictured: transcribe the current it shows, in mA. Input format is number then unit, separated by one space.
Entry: 50 mA
